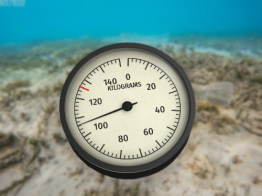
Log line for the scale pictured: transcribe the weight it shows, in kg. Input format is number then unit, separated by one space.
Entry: 106 kg
